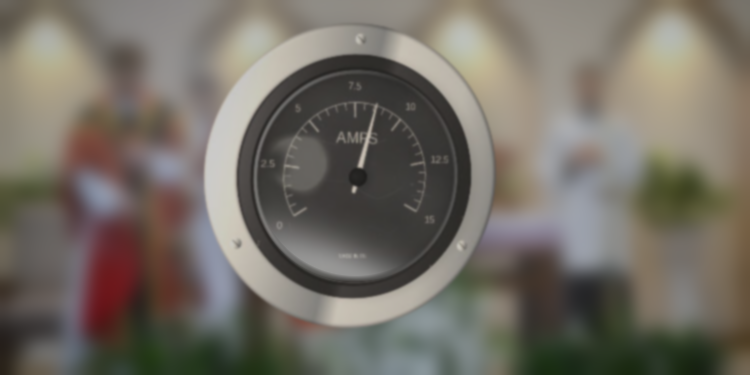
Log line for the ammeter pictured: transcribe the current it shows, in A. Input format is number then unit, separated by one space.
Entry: 8.5 A
